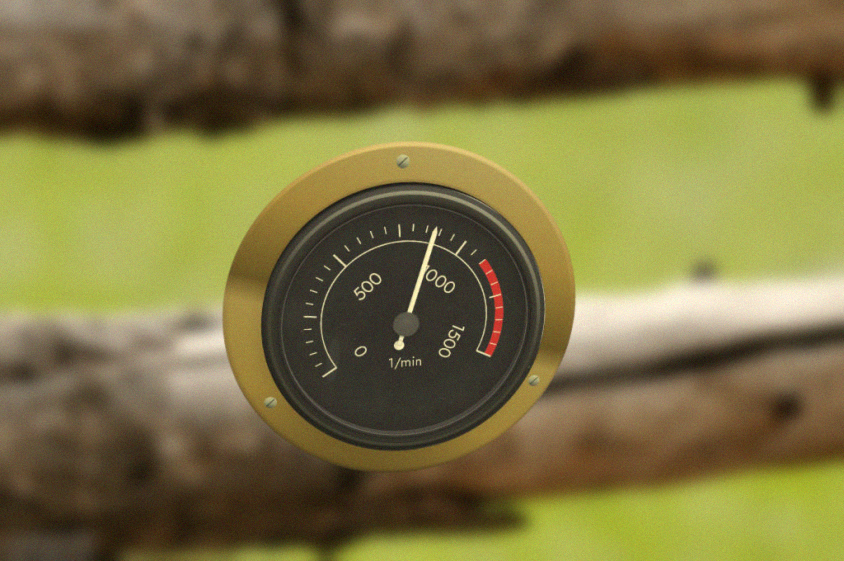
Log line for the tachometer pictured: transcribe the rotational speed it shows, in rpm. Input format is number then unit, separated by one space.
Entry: 875 rpm
